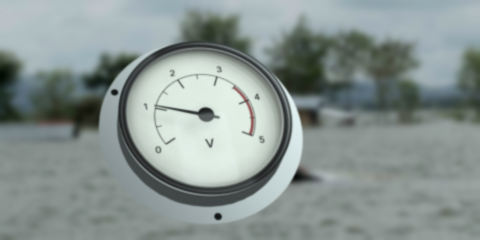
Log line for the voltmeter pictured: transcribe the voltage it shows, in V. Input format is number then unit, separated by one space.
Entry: 1 V
